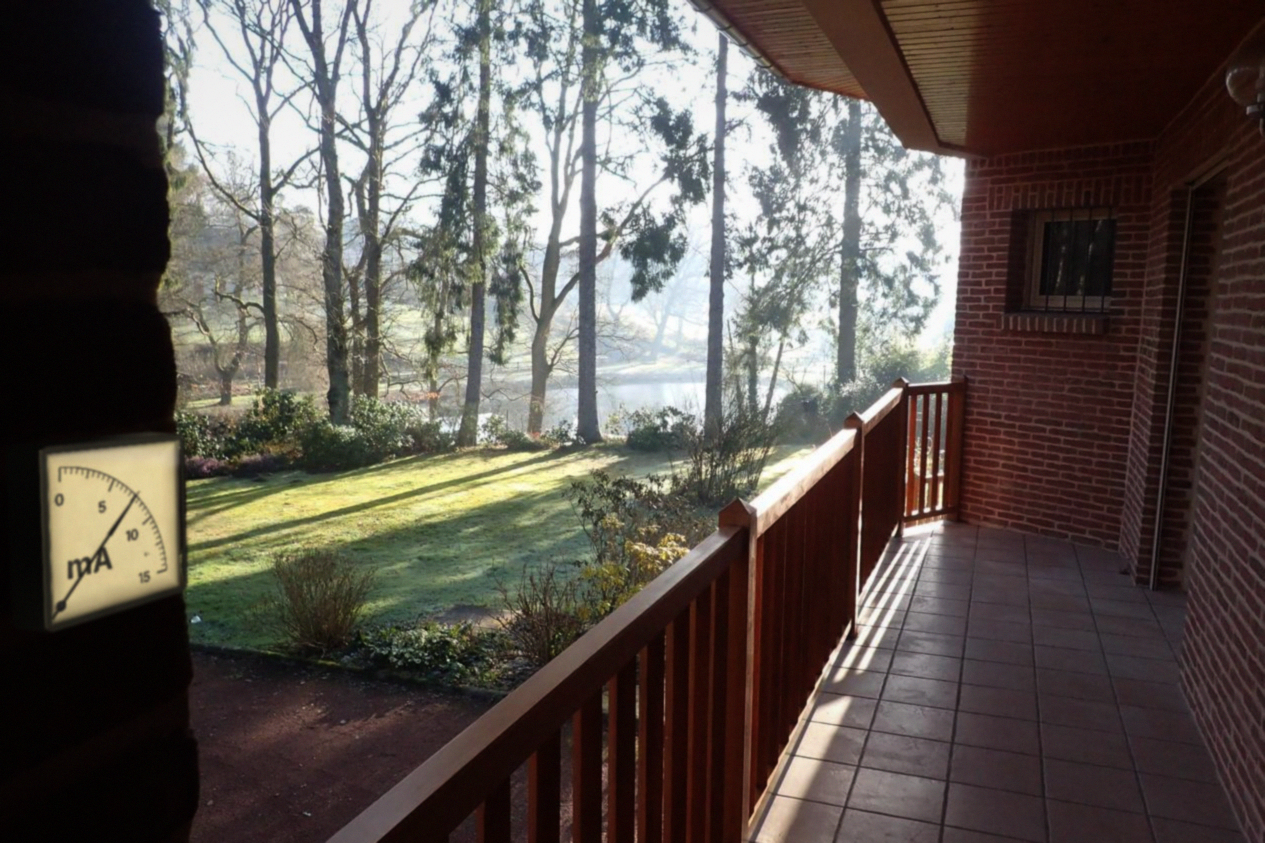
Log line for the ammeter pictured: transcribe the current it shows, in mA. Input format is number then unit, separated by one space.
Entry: 7.5 mA
